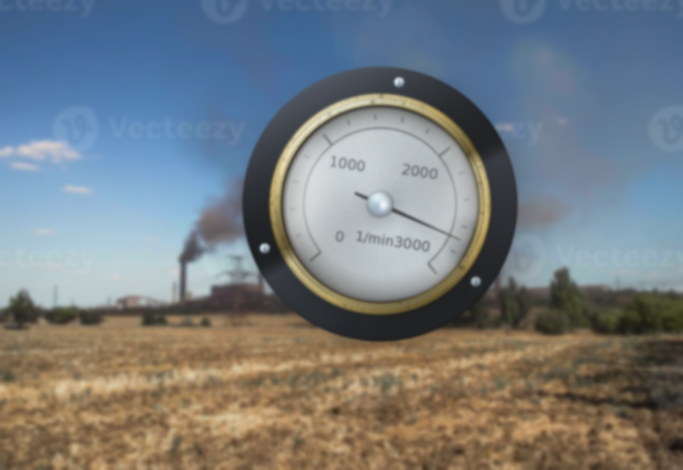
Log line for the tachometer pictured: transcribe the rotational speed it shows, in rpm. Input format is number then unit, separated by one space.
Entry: 2700 rpm
